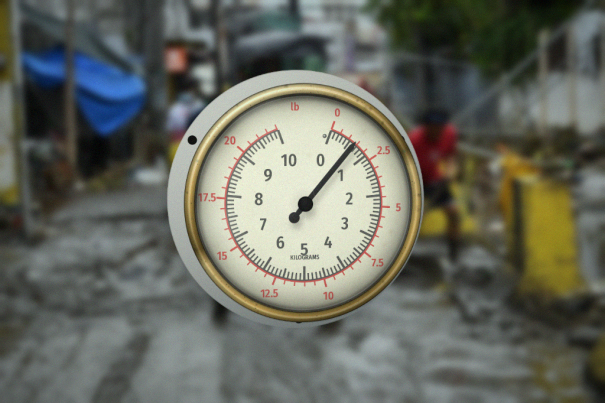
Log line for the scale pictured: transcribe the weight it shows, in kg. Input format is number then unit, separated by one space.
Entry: 0.6 kg
